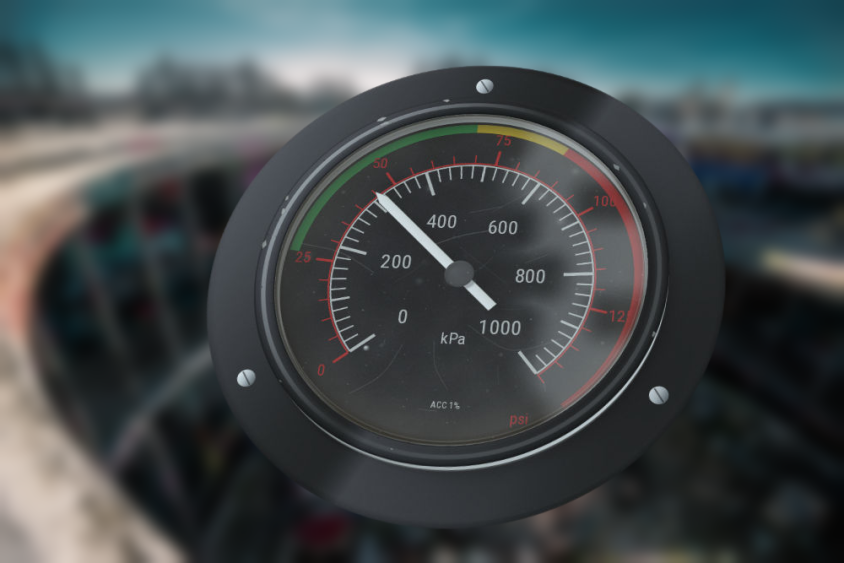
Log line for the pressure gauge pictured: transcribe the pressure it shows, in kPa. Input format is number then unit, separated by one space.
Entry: 310 kPa
